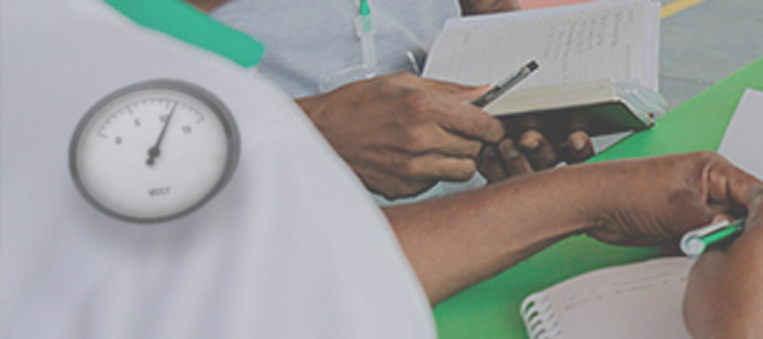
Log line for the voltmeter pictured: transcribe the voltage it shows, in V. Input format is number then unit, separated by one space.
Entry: 11 V
